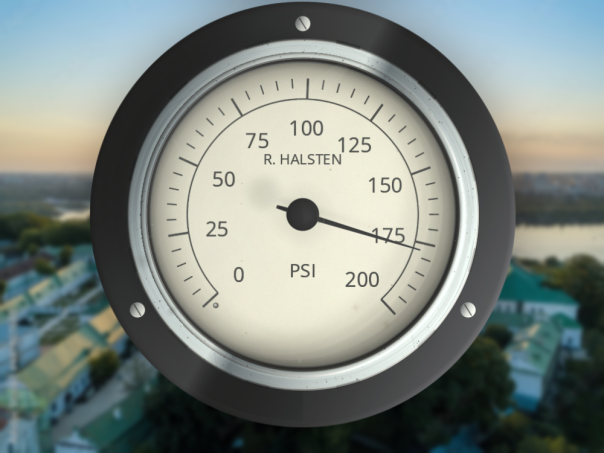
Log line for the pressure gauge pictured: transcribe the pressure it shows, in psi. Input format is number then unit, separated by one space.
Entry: 177.5 psi
